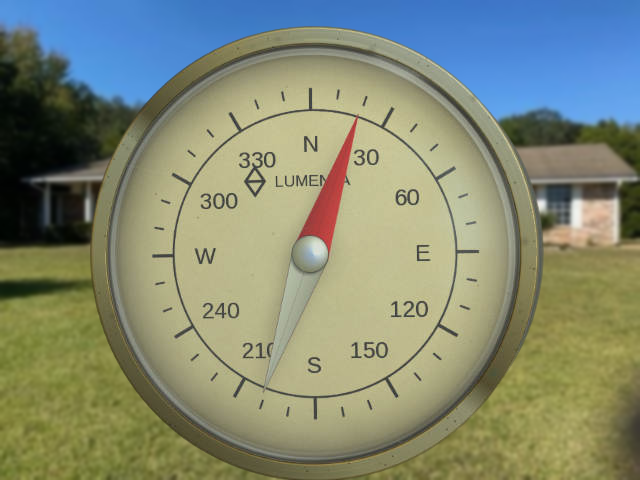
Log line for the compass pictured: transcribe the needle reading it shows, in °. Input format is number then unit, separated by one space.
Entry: 20 °
